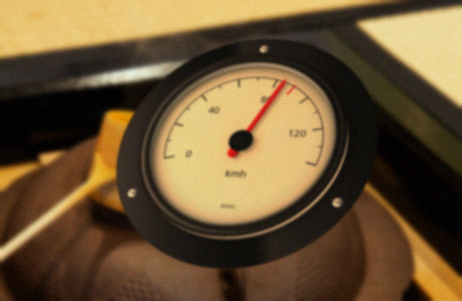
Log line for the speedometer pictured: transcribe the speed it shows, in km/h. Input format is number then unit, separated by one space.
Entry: 85 km/h
